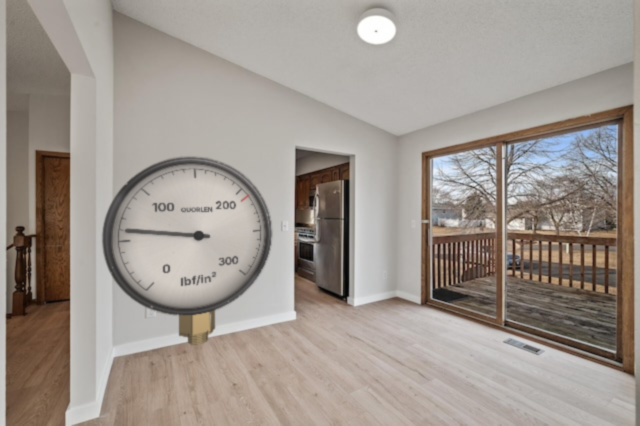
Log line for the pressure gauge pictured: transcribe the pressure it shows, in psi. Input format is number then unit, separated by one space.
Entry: 60 psi
